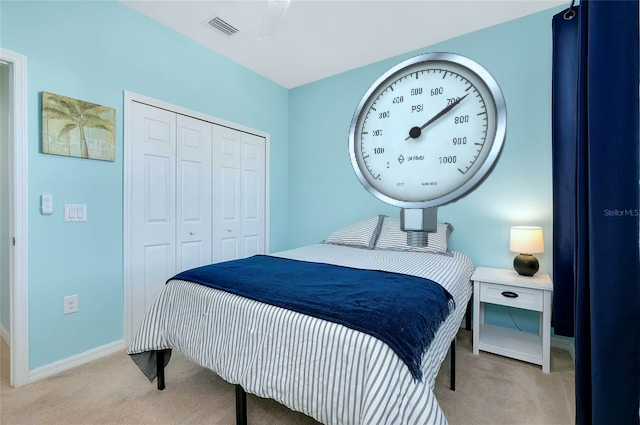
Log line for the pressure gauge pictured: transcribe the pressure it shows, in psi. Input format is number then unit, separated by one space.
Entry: 720 psi
